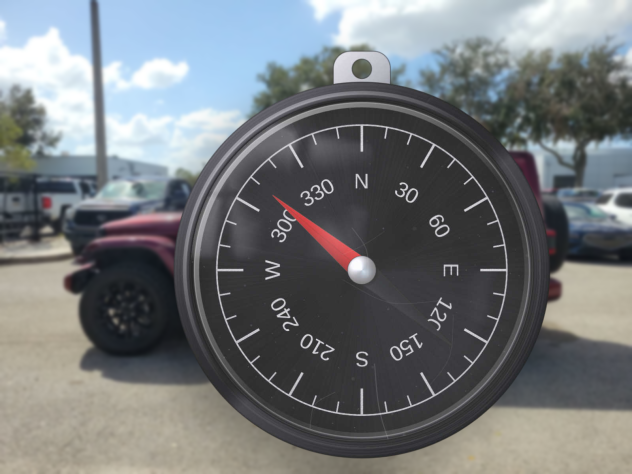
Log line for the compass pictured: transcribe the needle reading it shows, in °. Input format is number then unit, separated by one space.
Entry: 310 °
